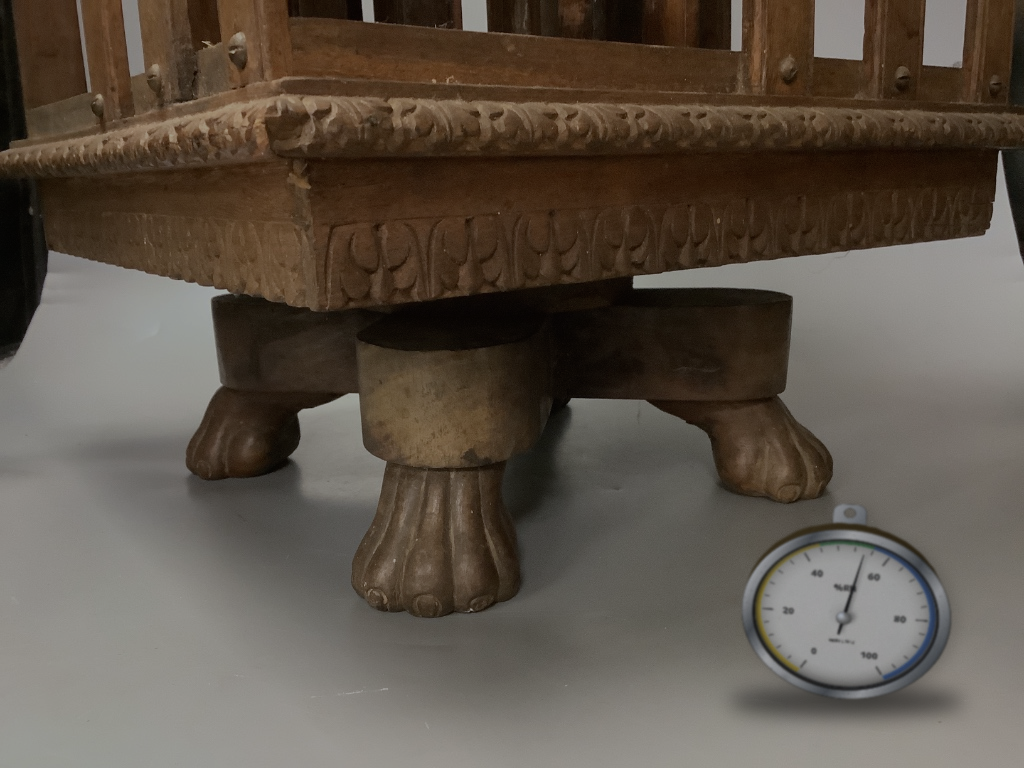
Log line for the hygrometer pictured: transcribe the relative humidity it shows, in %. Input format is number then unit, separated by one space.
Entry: 54 %
